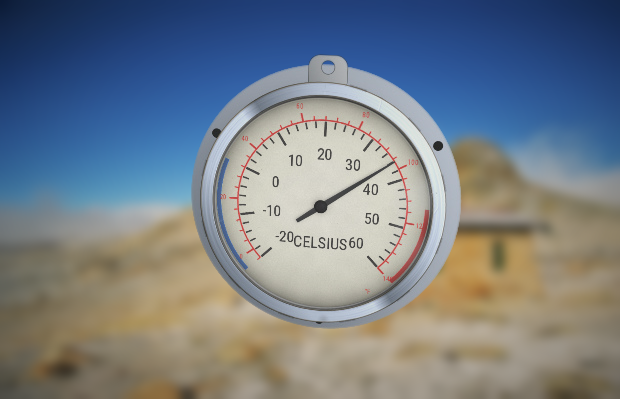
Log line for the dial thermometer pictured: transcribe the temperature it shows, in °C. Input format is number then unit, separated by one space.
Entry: 36 °C
